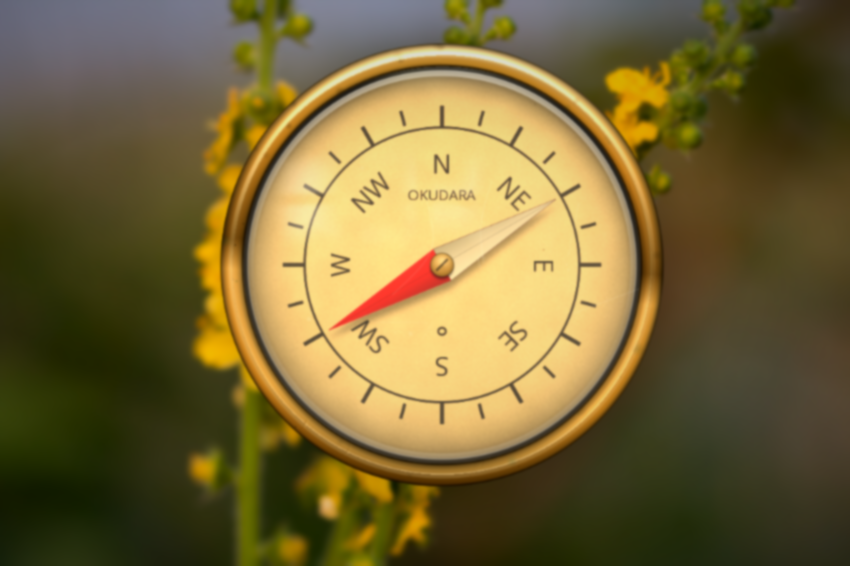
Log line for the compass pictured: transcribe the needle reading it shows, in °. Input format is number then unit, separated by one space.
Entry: 240 °
